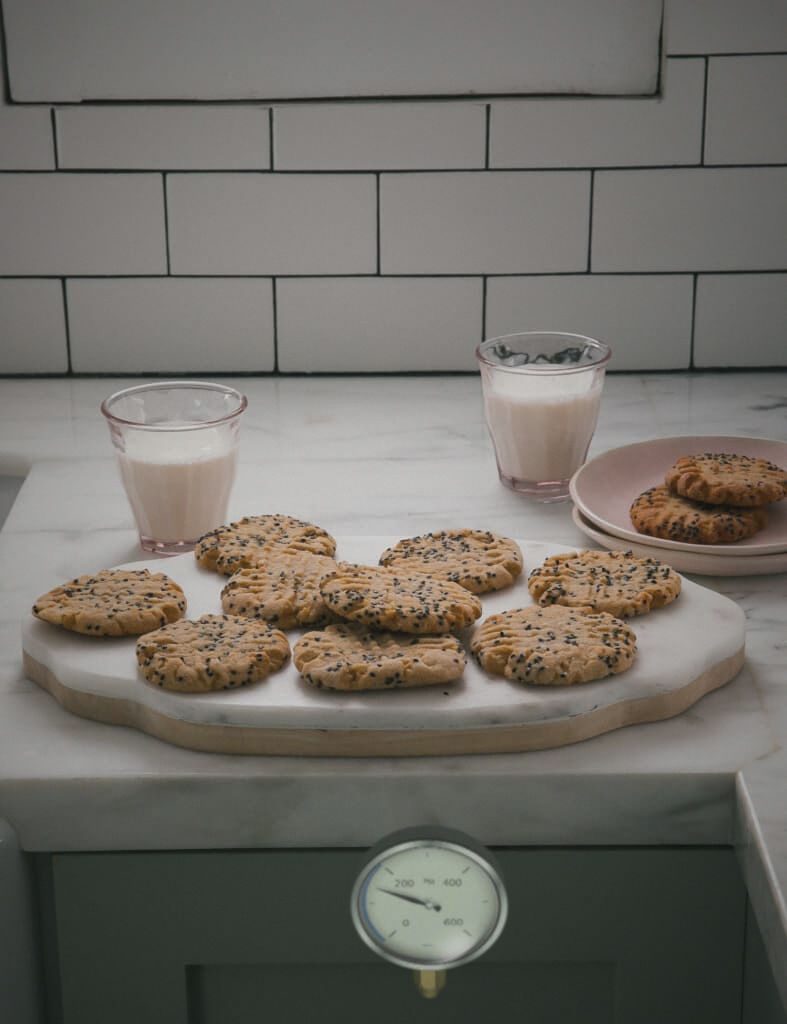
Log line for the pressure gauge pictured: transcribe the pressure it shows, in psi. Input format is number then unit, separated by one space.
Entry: 150 psi
